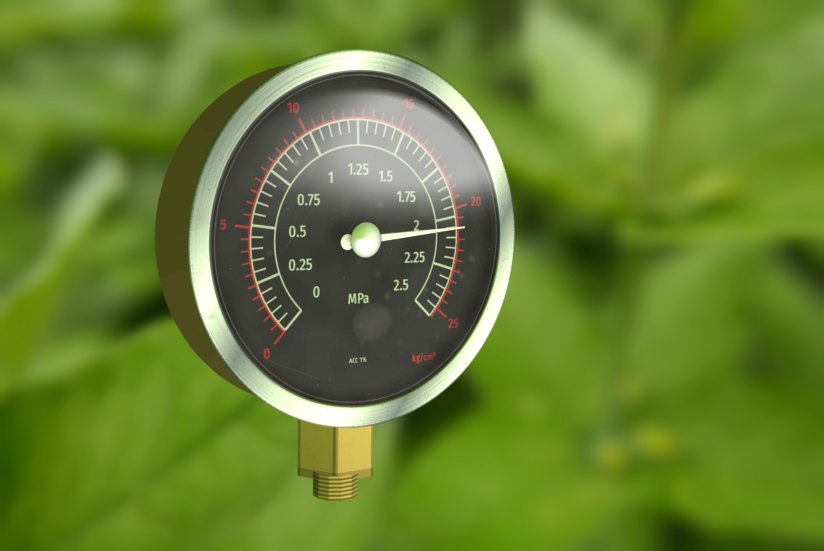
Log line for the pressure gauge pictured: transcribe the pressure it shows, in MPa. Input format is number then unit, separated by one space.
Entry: 2.05 MPa
